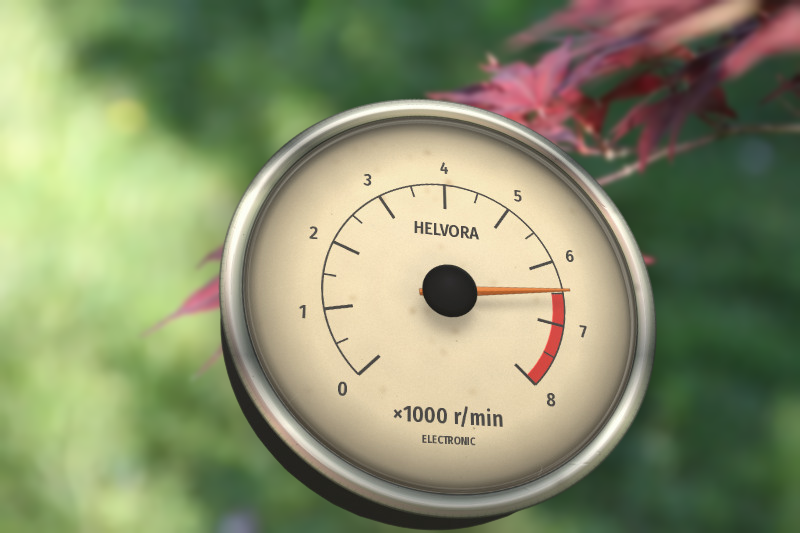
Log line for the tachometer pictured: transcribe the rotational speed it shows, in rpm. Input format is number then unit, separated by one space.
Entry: 6500 rpm
